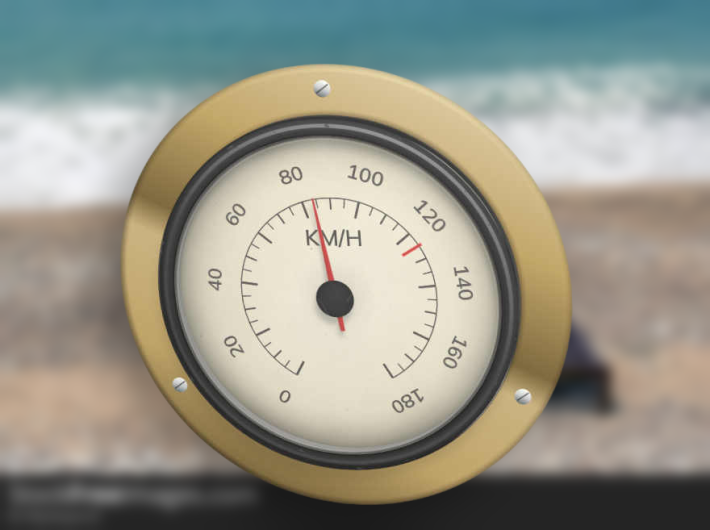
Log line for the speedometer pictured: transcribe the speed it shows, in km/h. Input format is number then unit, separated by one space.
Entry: 85 km/h
